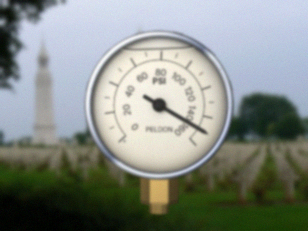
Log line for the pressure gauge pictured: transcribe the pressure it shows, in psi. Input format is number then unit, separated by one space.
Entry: 150 psi
